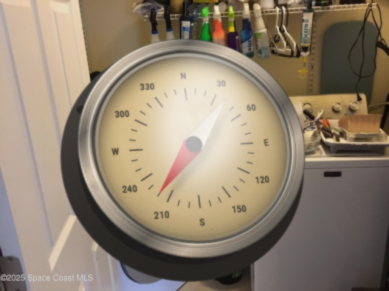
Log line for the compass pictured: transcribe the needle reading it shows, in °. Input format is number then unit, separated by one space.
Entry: 220 °
